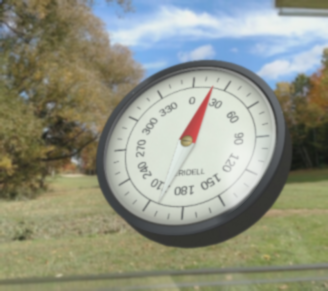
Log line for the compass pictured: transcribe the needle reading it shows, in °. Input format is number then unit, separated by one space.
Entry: 20 °
